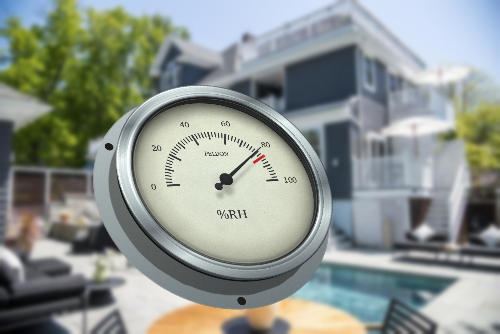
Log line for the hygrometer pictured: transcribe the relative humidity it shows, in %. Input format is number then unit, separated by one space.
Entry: 80 %
